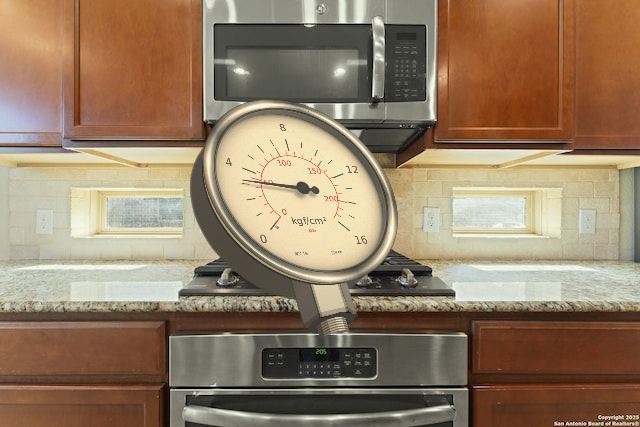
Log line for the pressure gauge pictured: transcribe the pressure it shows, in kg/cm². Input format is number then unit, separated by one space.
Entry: 3 kg/cm²
